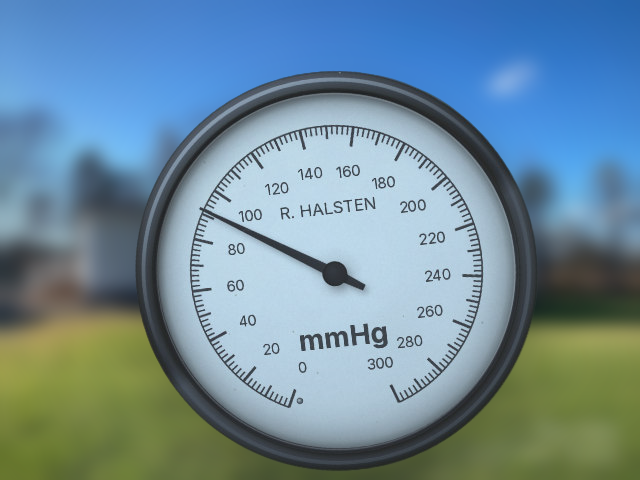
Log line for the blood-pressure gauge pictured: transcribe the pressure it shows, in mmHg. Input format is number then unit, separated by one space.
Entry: 92 mmHg
